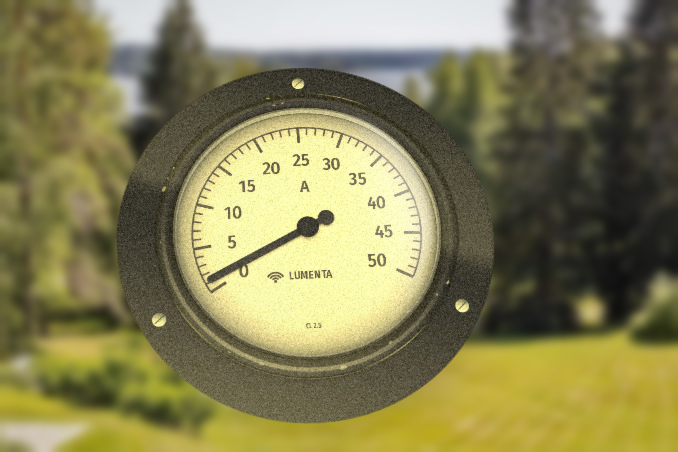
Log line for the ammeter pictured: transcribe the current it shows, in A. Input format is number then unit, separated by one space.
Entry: 1 A
